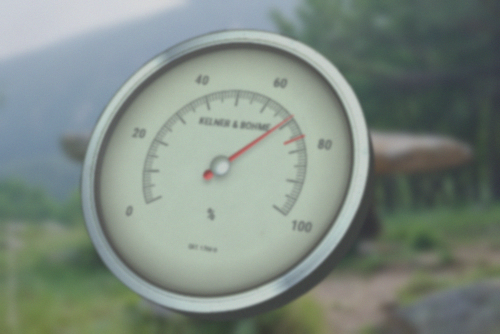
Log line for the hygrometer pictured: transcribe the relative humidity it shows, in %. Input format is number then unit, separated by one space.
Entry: 70 %
